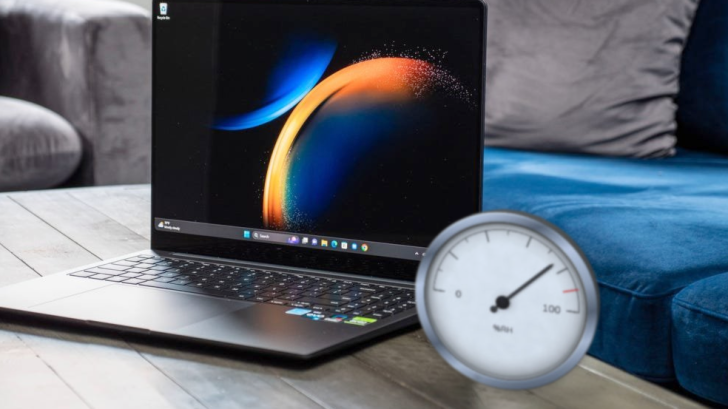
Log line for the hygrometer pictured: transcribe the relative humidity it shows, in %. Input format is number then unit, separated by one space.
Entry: 75 %
